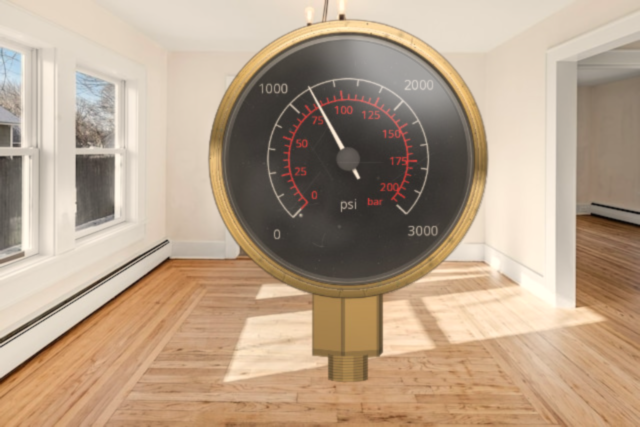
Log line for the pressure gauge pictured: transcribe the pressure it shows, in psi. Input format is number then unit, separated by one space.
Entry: 1200 psi
